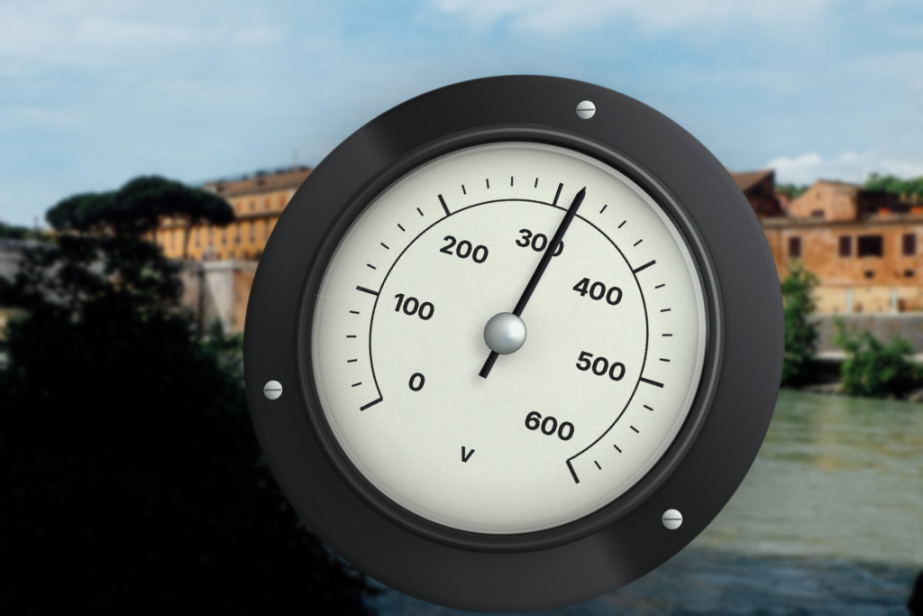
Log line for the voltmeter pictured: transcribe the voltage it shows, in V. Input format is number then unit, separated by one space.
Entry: 320 V
